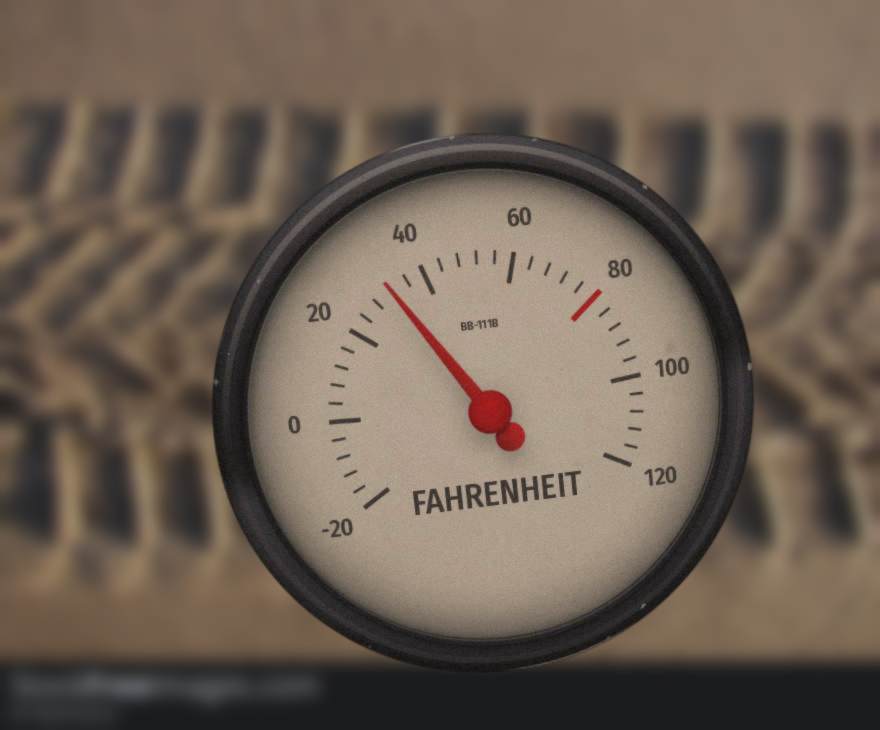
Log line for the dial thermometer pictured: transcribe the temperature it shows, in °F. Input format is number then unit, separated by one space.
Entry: 32 °F
